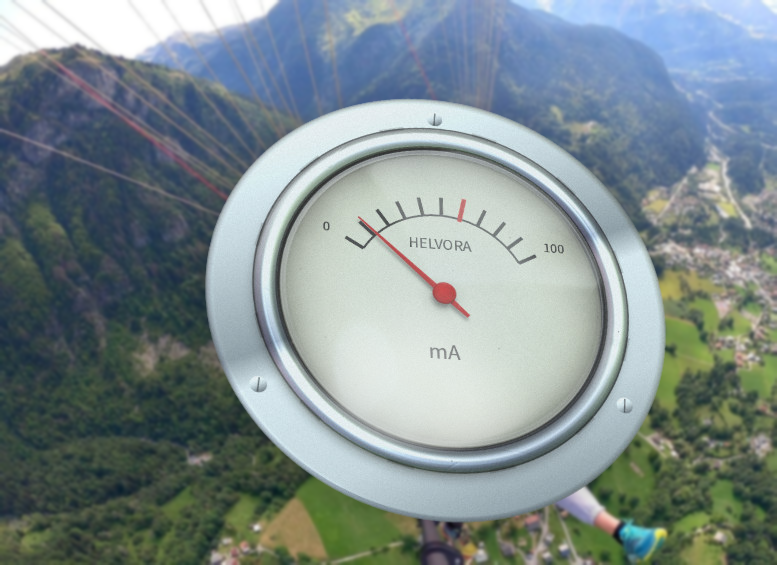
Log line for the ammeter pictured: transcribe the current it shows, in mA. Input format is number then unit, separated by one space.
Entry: 10 mA
